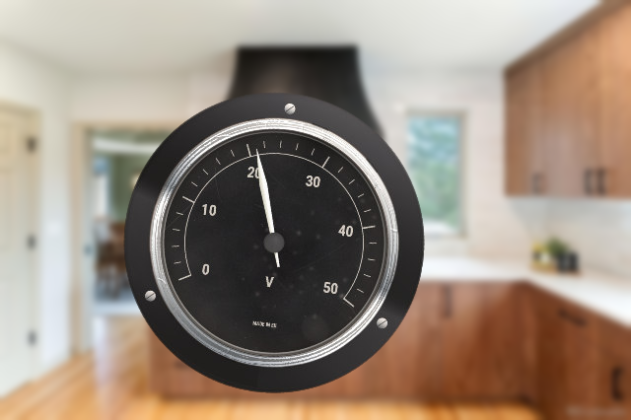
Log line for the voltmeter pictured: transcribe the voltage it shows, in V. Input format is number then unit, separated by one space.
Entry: 21 V
